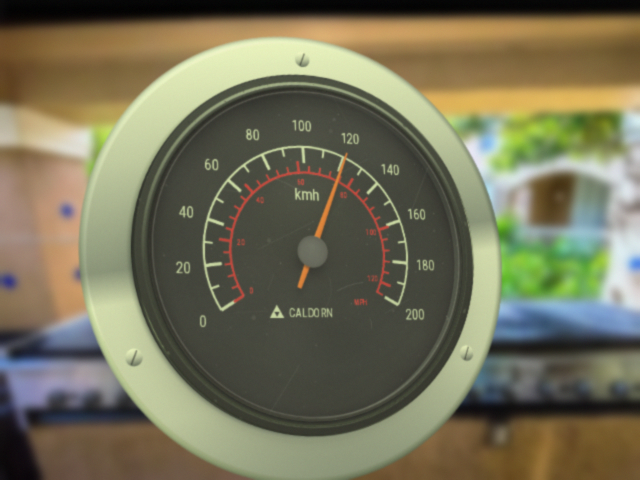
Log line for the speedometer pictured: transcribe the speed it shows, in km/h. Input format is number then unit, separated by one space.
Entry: 120 km/h
